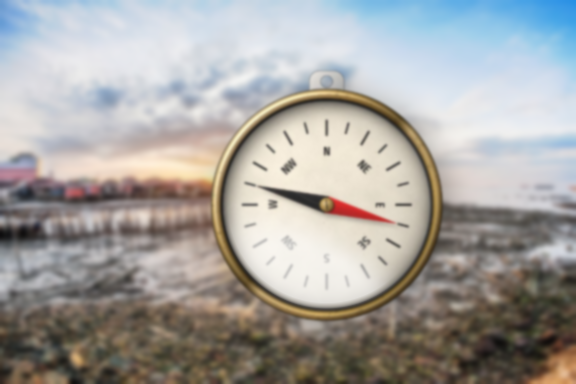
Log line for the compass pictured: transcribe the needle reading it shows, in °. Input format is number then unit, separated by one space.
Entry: 105 °
